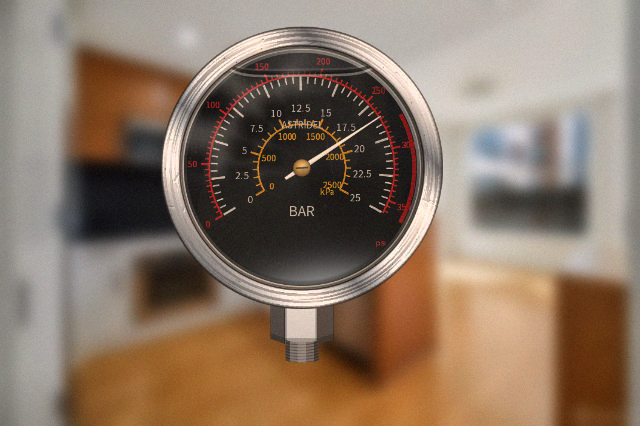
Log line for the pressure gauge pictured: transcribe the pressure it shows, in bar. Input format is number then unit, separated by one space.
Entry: 18.5 bar
